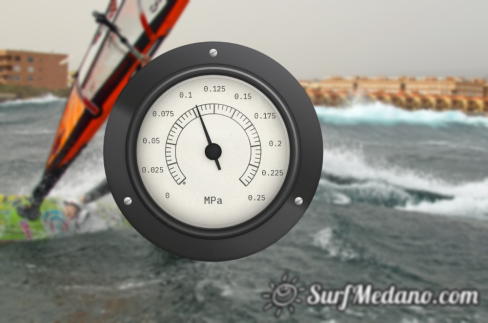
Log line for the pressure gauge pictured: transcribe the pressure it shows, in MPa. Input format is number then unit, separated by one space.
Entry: 0.105 MPa
